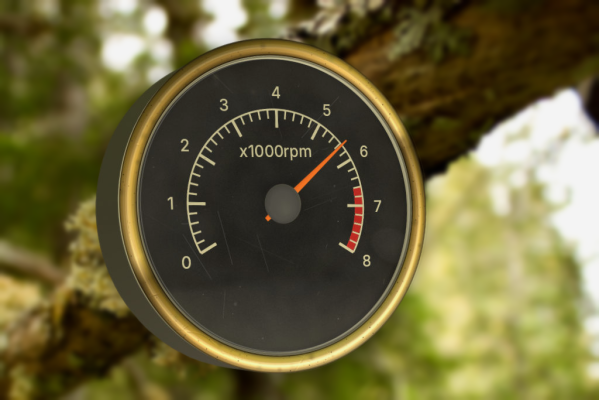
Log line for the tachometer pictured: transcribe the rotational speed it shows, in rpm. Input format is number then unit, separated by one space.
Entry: 5600 rpm
